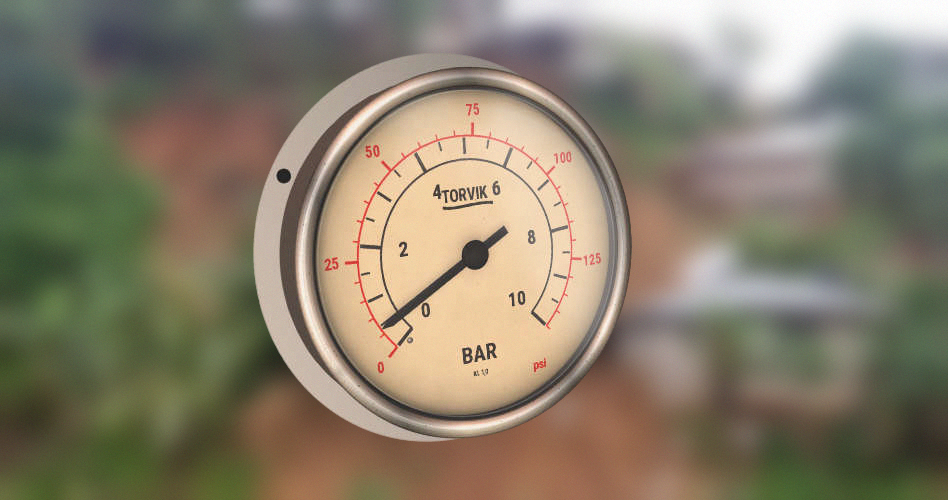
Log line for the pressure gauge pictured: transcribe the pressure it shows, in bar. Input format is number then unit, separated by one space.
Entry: 0.5 bar
